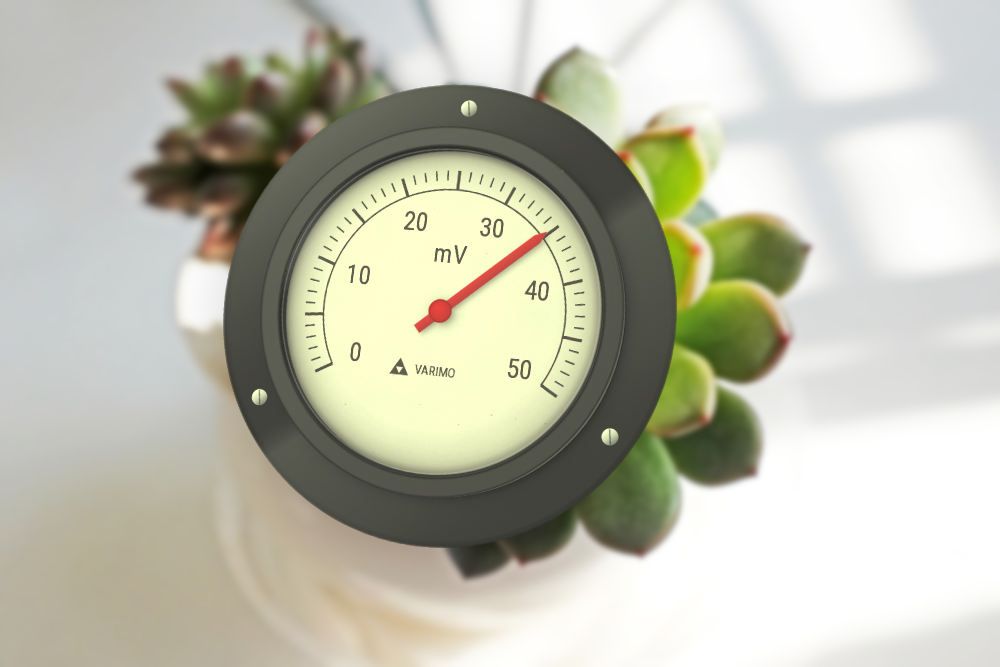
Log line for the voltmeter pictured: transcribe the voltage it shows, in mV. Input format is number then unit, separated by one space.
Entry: 35 mV
